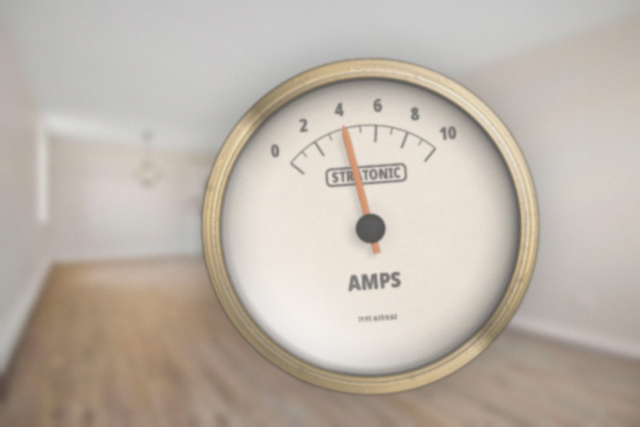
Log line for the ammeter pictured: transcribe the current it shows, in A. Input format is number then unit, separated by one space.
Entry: 4 A
